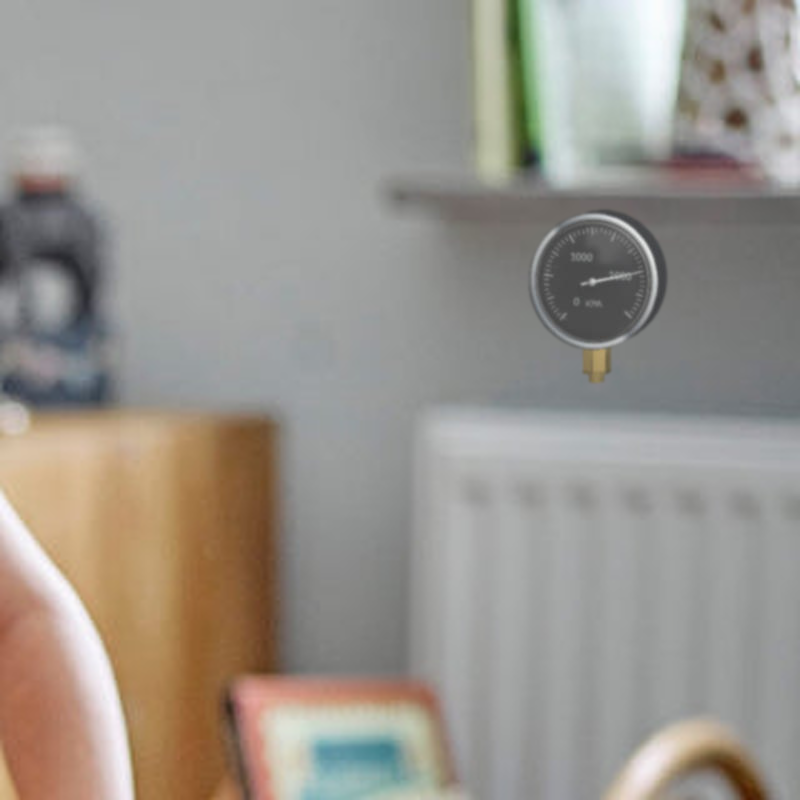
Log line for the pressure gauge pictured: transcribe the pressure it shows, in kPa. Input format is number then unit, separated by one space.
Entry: 2000 kPa
